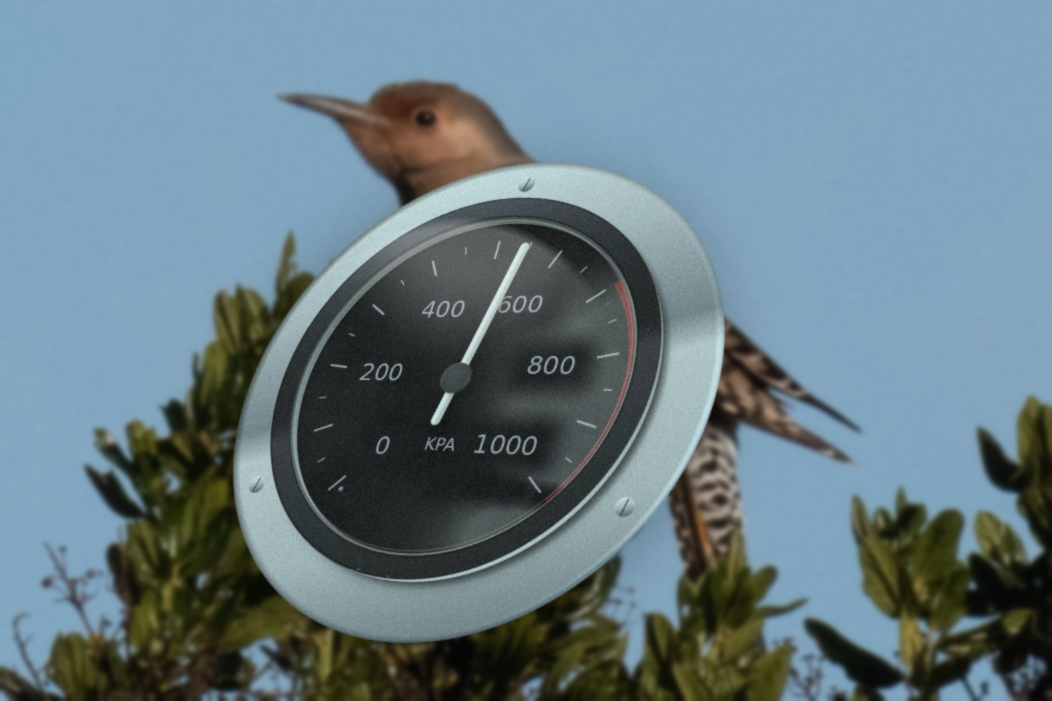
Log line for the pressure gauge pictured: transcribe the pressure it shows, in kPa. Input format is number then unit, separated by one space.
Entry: 550 kPa
